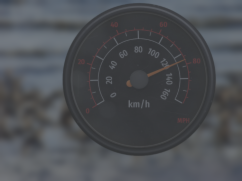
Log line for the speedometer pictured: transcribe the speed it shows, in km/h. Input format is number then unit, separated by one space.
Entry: 125 km/h
